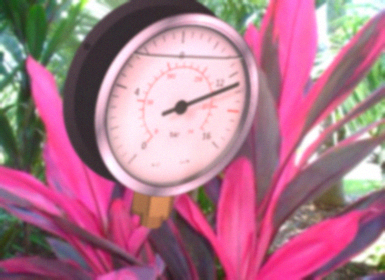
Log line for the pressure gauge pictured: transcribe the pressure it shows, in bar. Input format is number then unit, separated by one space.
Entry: 12.5 bar
